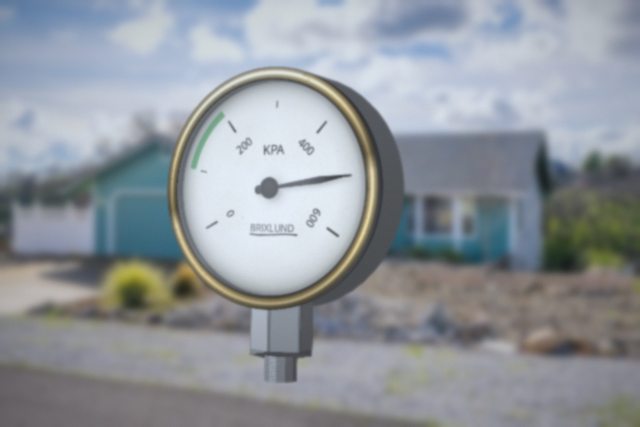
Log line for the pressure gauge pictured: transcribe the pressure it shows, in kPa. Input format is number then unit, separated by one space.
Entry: 500 kPa
